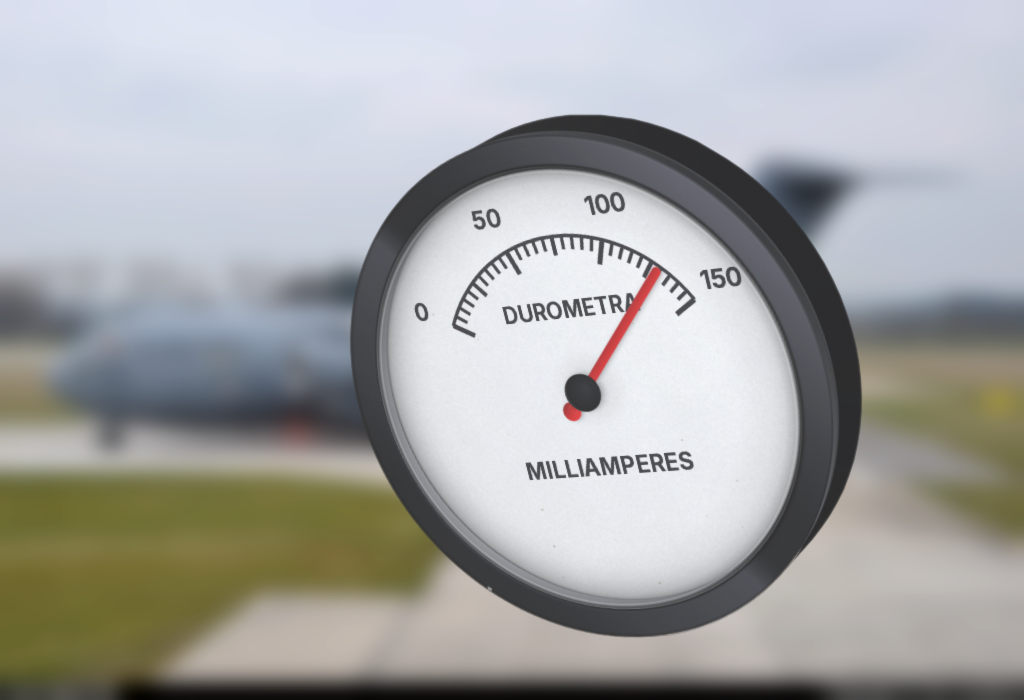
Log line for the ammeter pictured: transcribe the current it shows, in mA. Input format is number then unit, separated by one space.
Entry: 130 mA
